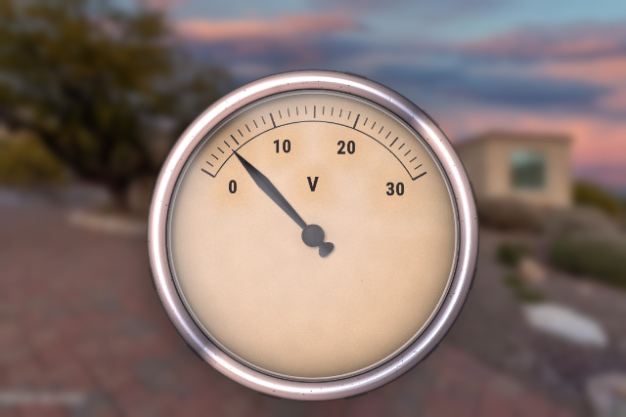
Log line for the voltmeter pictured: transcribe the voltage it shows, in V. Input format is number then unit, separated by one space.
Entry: 4 V
